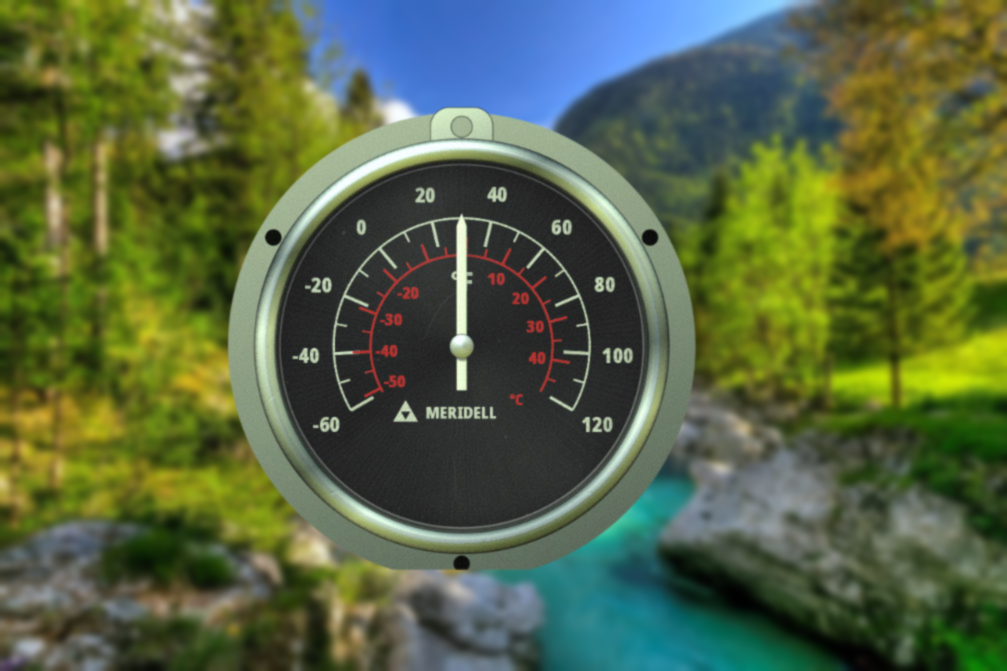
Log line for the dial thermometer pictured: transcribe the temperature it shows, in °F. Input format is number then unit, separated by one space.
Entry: 30 °F
